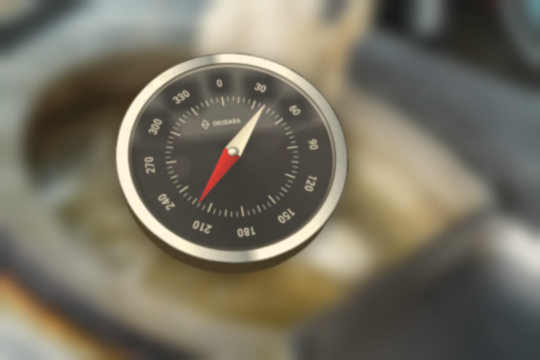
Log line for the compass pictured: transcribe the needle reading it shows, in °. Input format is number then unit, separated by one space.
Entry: 220 °
